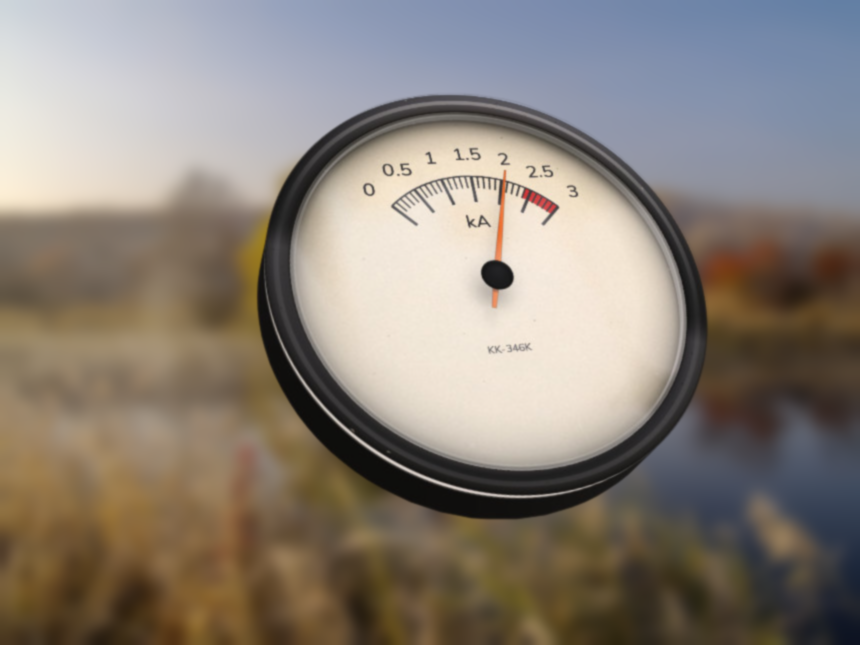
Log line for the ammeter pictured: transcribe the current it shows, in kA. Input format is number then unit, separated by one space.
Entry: 2 kA
